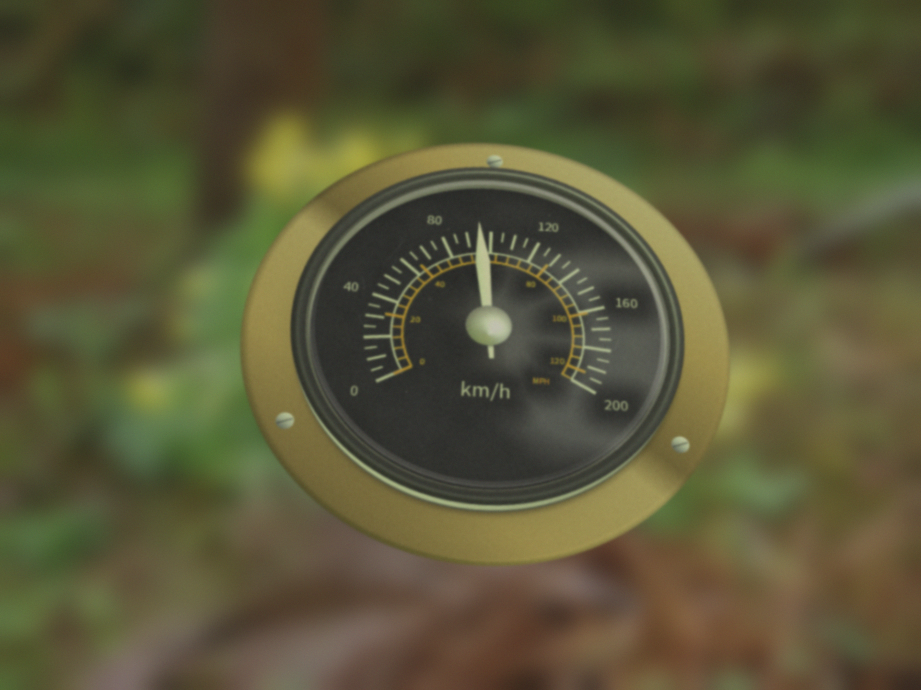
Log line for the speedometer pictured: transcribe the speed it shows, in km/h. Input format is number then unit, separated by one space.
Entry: 95 km/h
